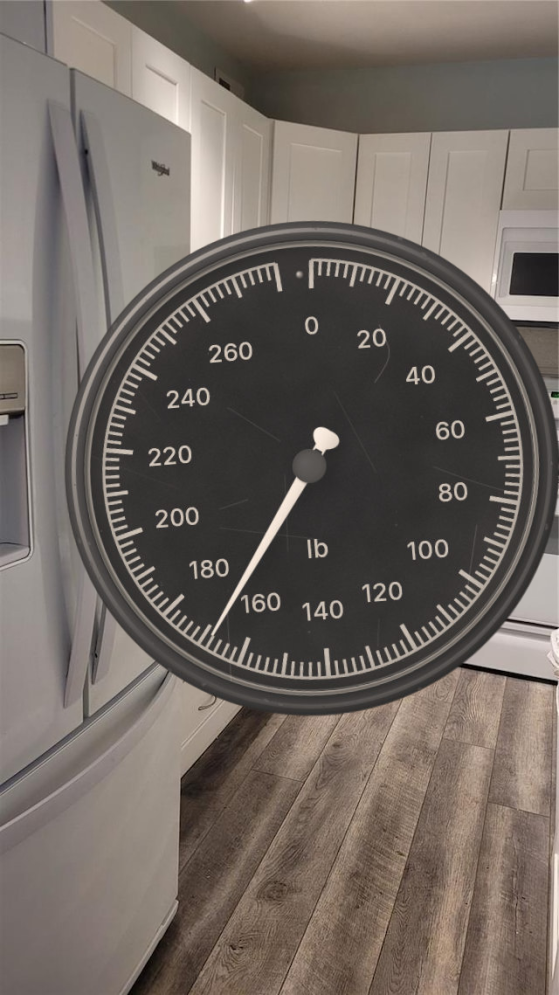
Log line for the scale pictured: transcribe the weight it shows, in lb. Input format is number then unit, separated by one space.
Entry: 168 lb
